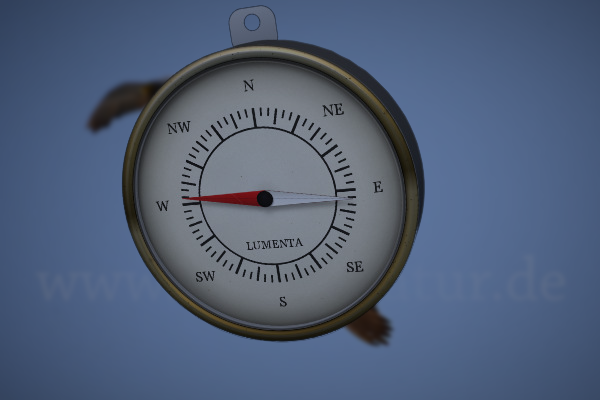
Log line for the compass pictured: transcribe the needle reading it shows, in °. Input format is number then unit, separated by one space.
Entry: 275 °
